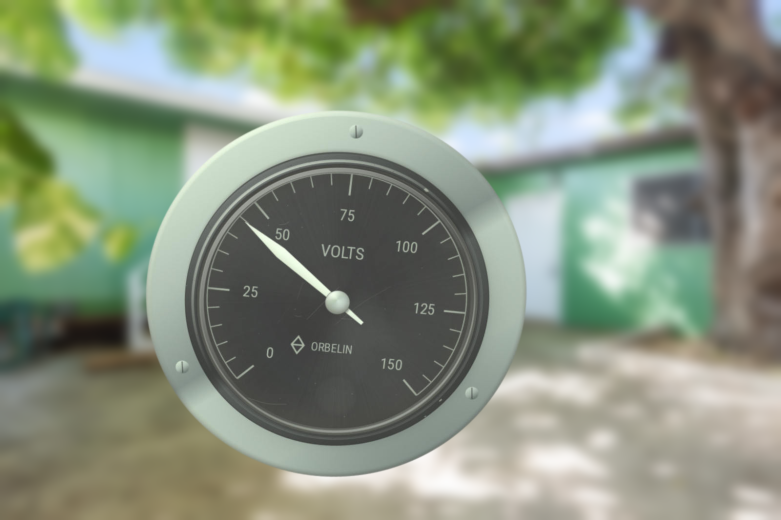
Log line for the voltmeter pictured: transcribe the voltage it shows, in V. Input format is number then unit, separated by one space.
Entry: 45 V
